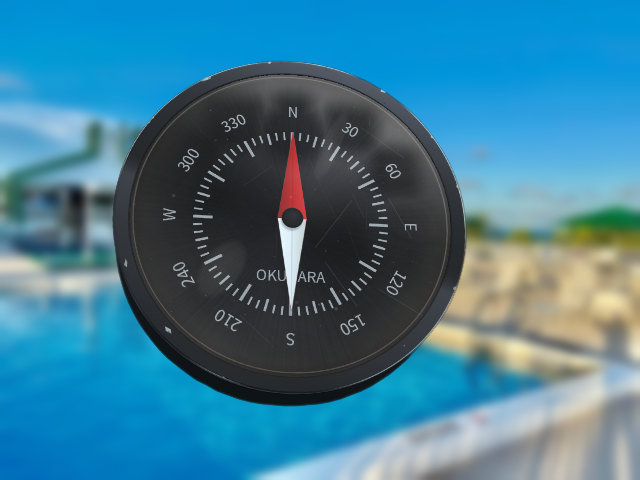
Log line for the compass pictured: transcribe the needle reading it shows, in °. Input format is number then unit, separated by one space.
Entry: 0 °
